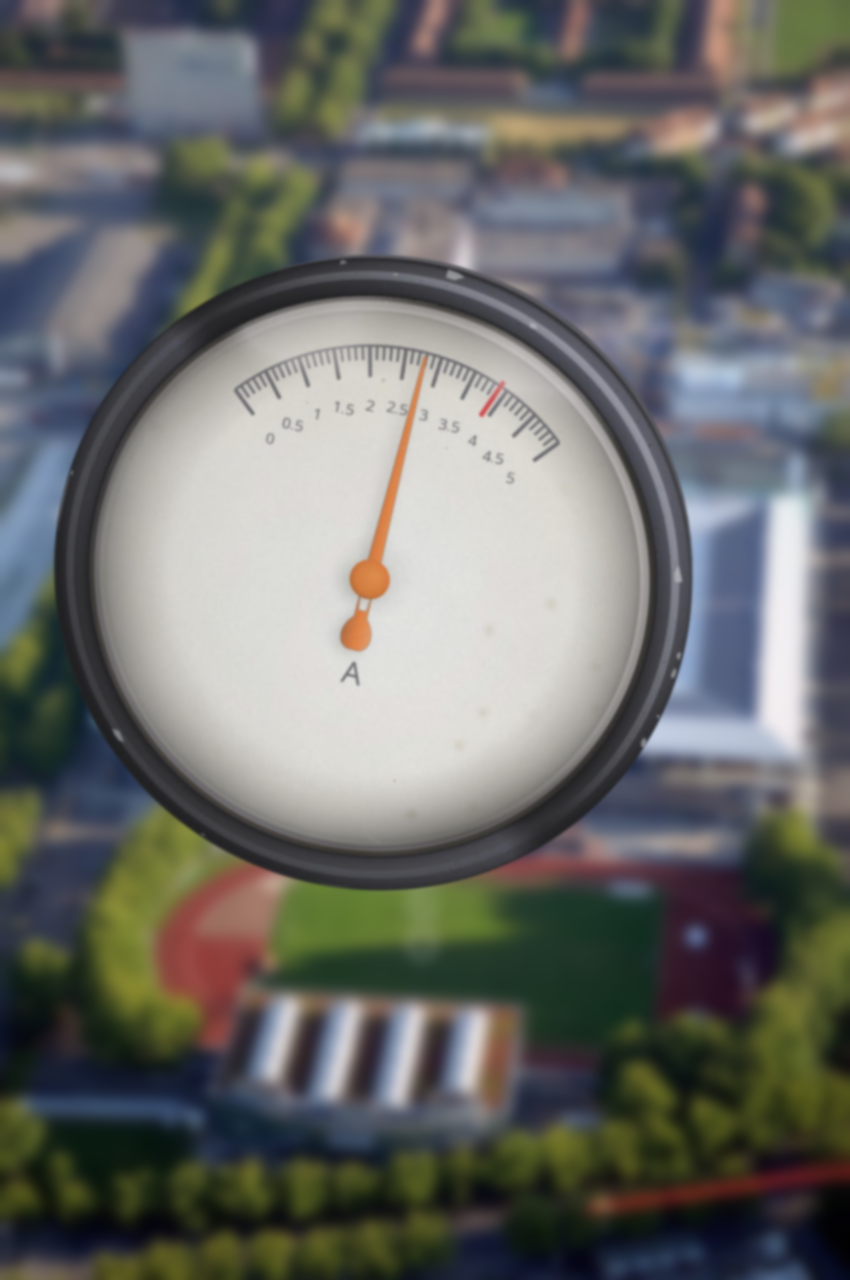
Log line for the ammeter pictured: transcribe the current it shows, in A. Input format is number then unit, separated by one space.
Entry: 2.8 A
